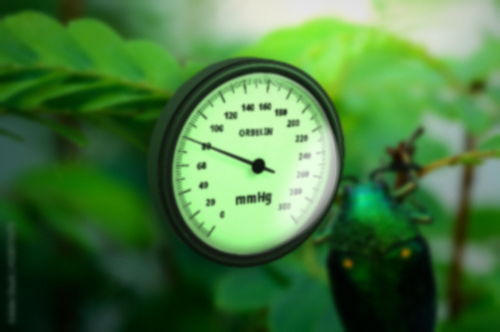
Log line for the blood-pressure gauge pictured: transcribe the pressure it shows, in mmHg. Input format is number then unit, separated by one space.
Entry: 80 mmHg
